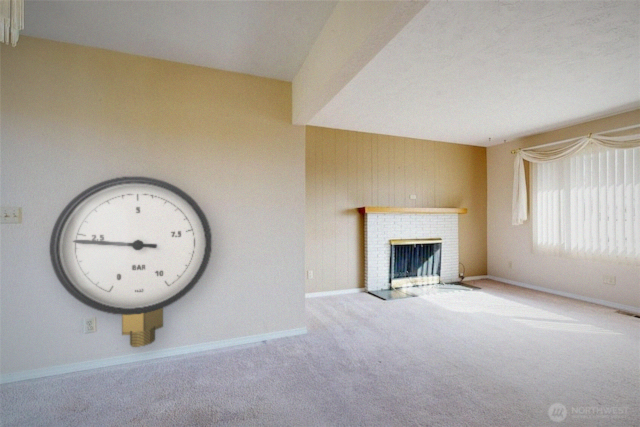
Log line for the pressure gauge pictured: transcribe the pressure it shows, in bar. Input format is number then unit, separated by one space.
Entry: 2.25 bar
